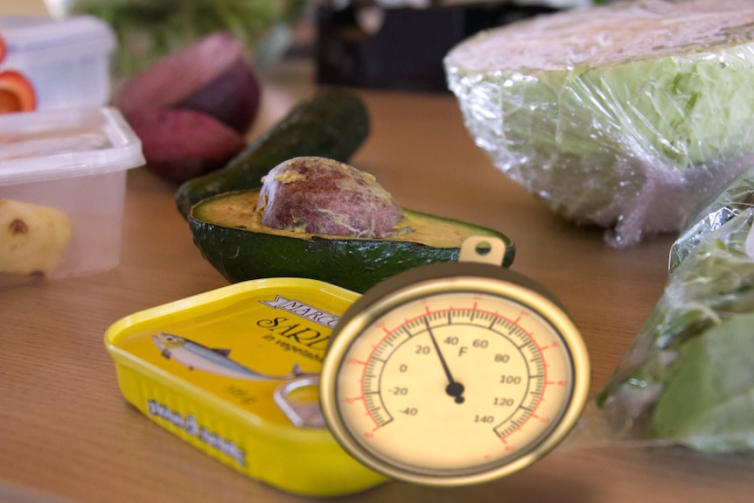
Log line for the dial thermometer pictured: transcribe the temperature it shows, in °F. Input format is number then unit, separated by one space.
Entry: 30 °F
